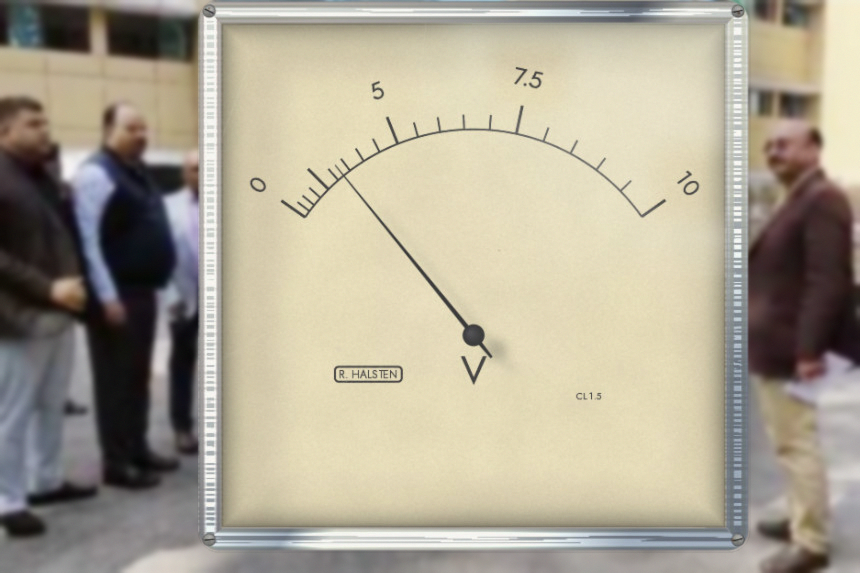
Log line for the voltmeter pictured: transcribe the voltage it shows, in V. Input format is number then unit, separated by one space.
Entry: 3.25 V
